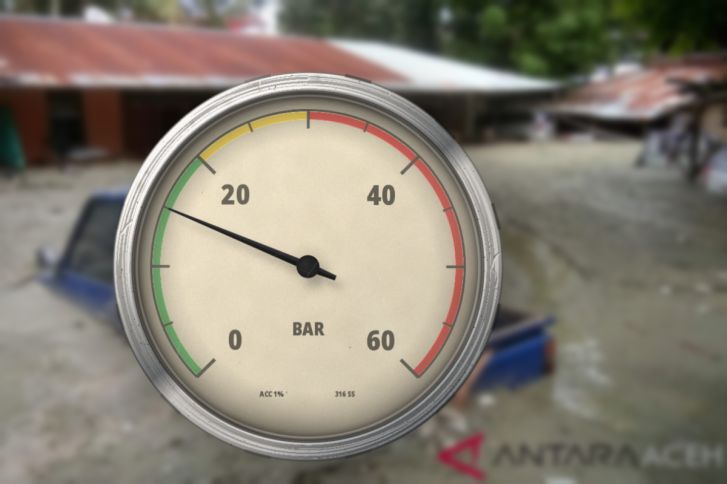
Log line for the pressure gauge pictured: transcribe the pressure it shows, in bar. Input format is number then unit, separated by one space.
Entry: 15 bar
